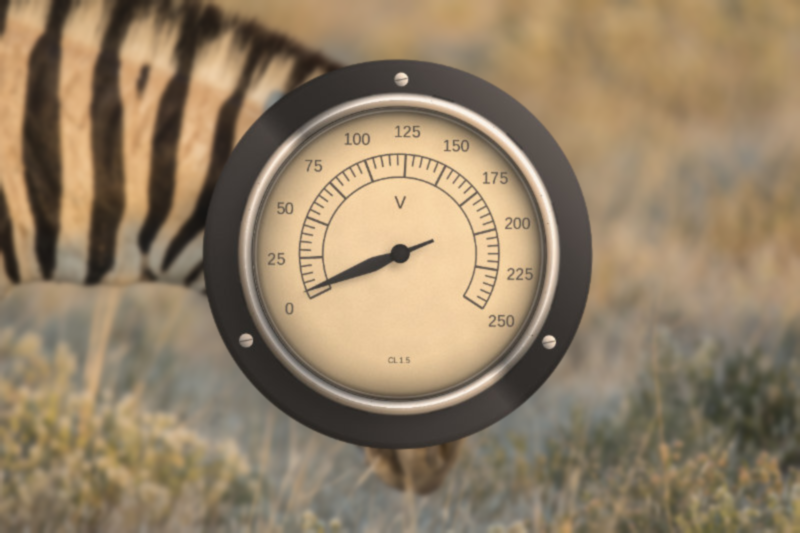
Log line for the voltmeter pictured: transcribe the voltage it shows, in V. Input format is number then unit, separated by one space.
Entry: 5 V
